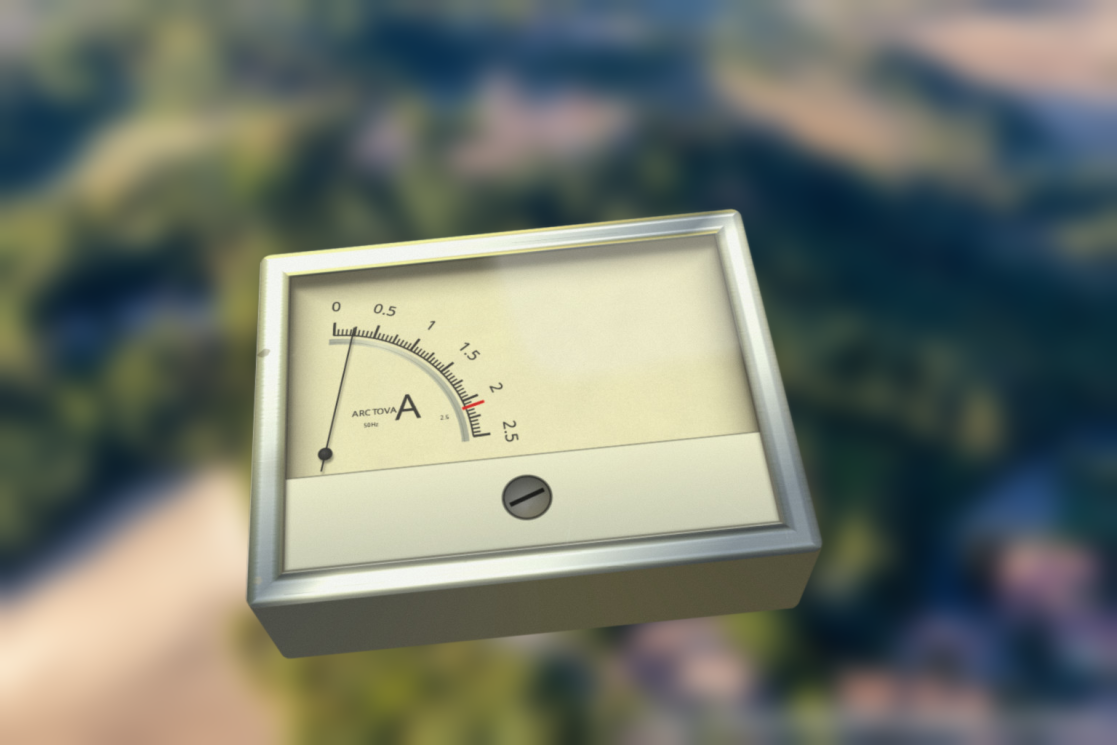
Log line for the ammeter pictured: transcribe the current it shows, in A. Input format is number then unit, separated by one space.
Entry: 0.25 A
